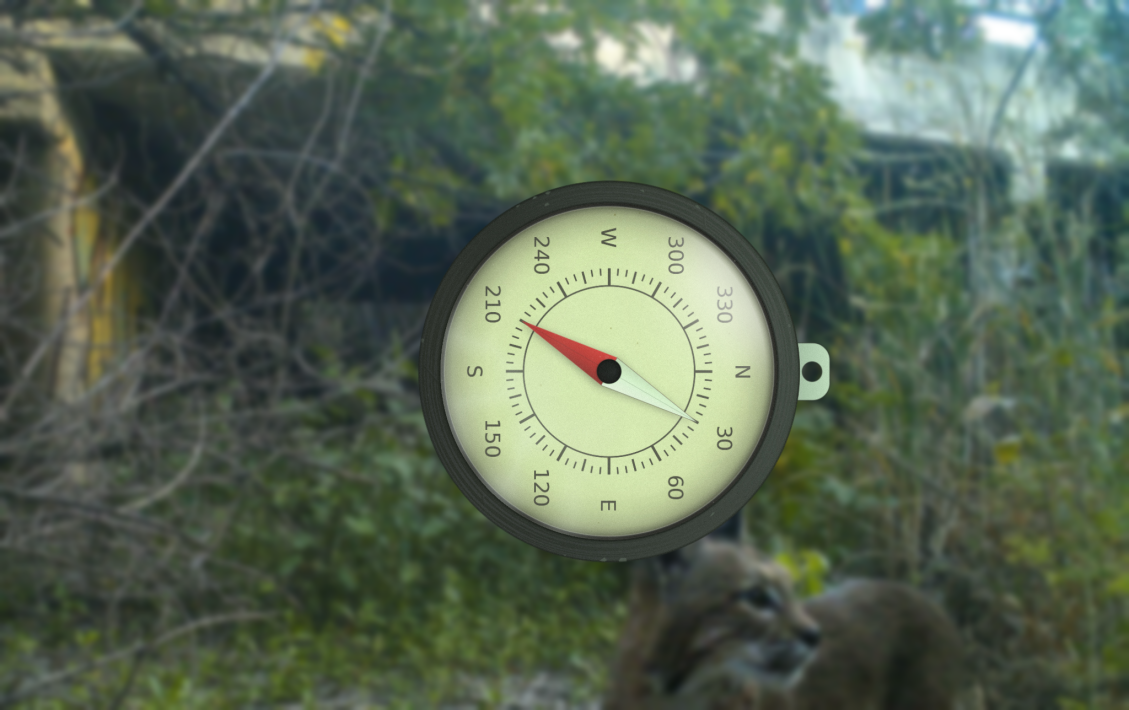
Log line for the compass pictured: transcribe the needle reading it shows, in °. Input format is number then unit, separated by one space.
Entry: 210 °
